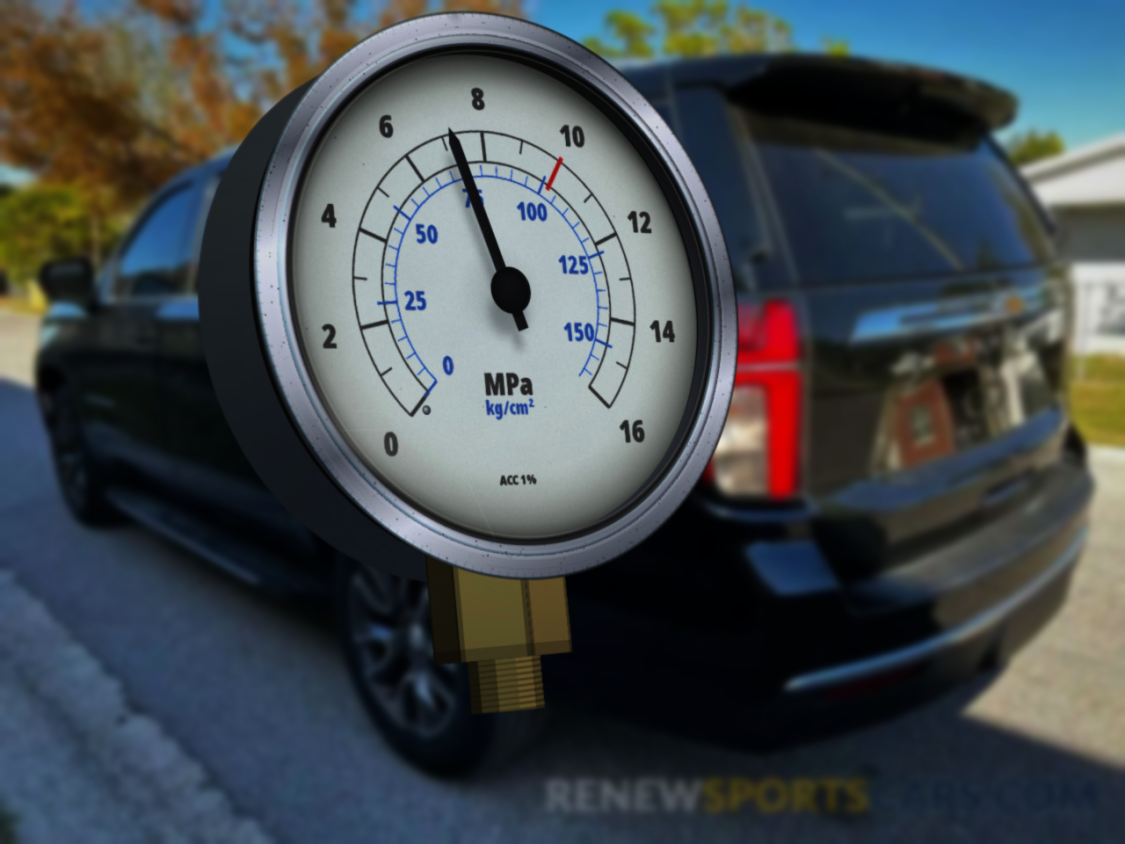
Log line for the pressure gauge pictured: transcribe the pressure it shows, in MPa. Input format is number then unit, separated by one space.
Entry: 7 MPa
